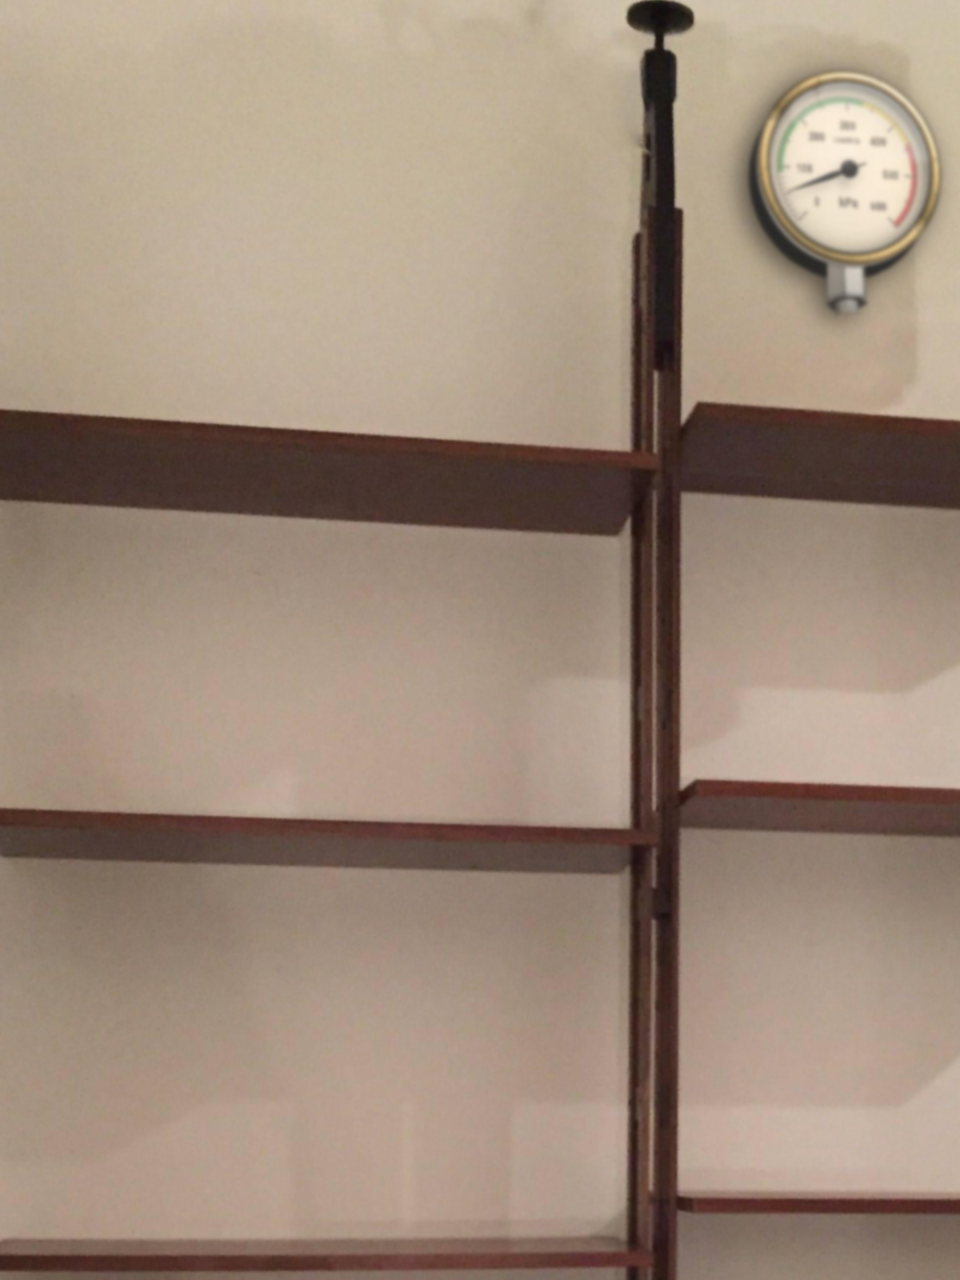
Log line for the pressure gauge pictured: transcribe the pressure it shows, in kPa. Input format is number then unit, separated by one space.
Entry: 50 kPa
